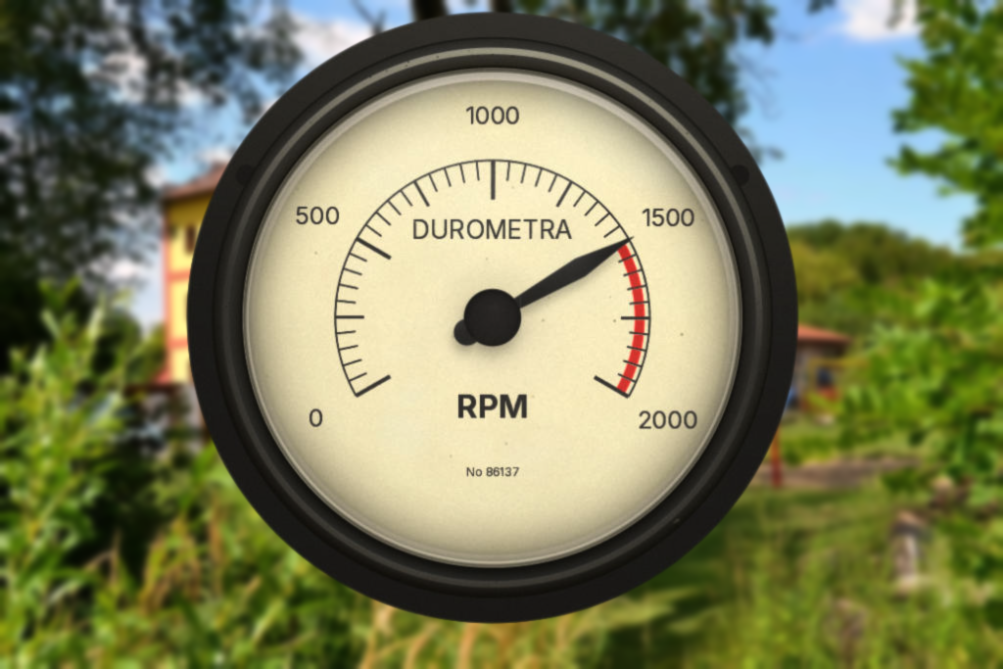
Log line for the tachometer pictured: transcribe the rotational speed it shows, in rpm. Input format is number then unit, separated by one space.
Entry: 1500 rpm
